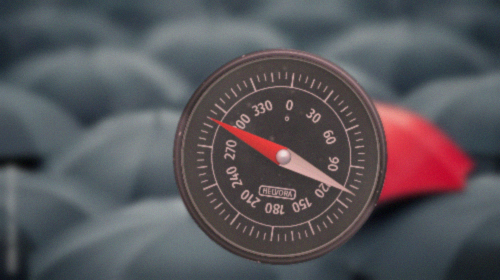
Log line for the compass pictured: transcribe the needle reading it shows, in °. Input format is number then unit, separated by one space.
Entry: 290 °
